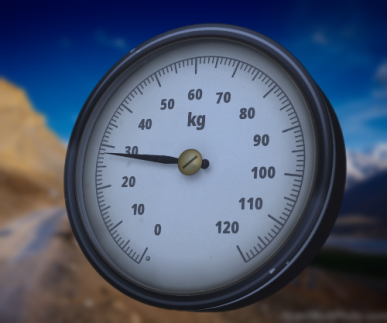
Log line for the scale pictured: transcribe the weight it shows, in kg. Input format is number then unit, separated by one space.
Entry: 28 kg
